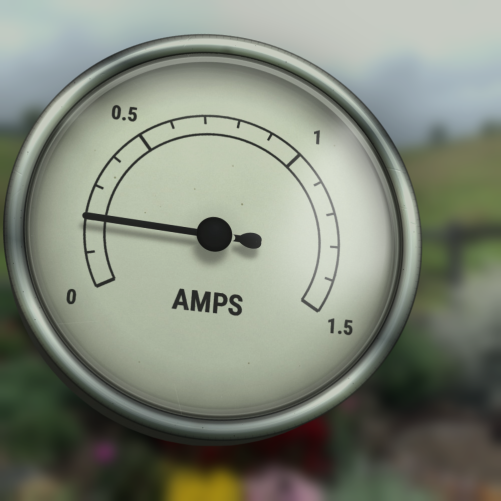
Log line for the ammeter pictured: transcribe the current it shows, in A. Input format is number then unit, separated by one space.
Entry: 0.2 A
